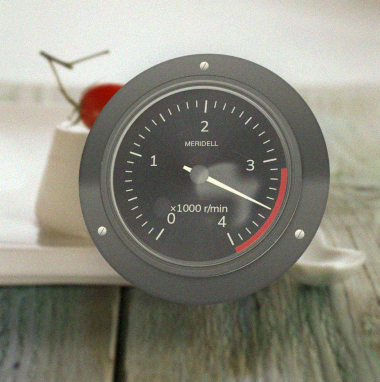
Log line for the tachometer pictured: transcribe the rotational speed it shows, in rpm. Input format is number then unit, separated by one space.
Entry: 3500 rpm
